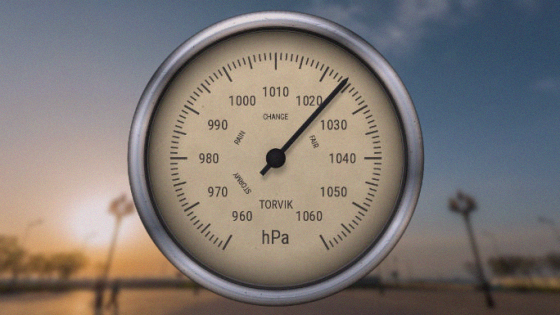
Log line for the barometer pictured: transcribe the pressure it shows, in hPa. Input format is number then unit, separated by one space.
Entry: 1024 hPa
